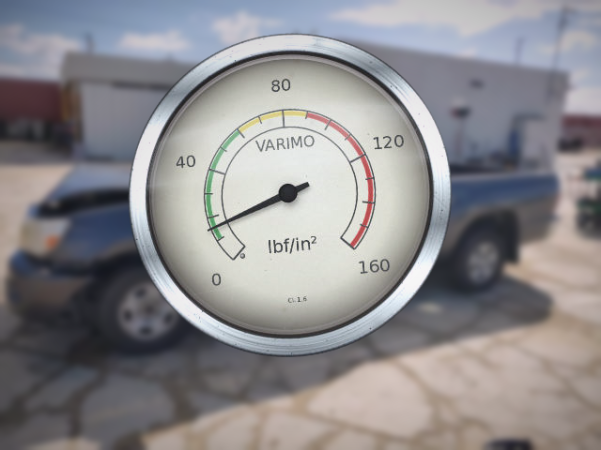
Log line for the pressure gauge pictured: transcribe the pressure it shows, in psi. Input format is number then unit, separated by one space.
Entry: 15 psi
